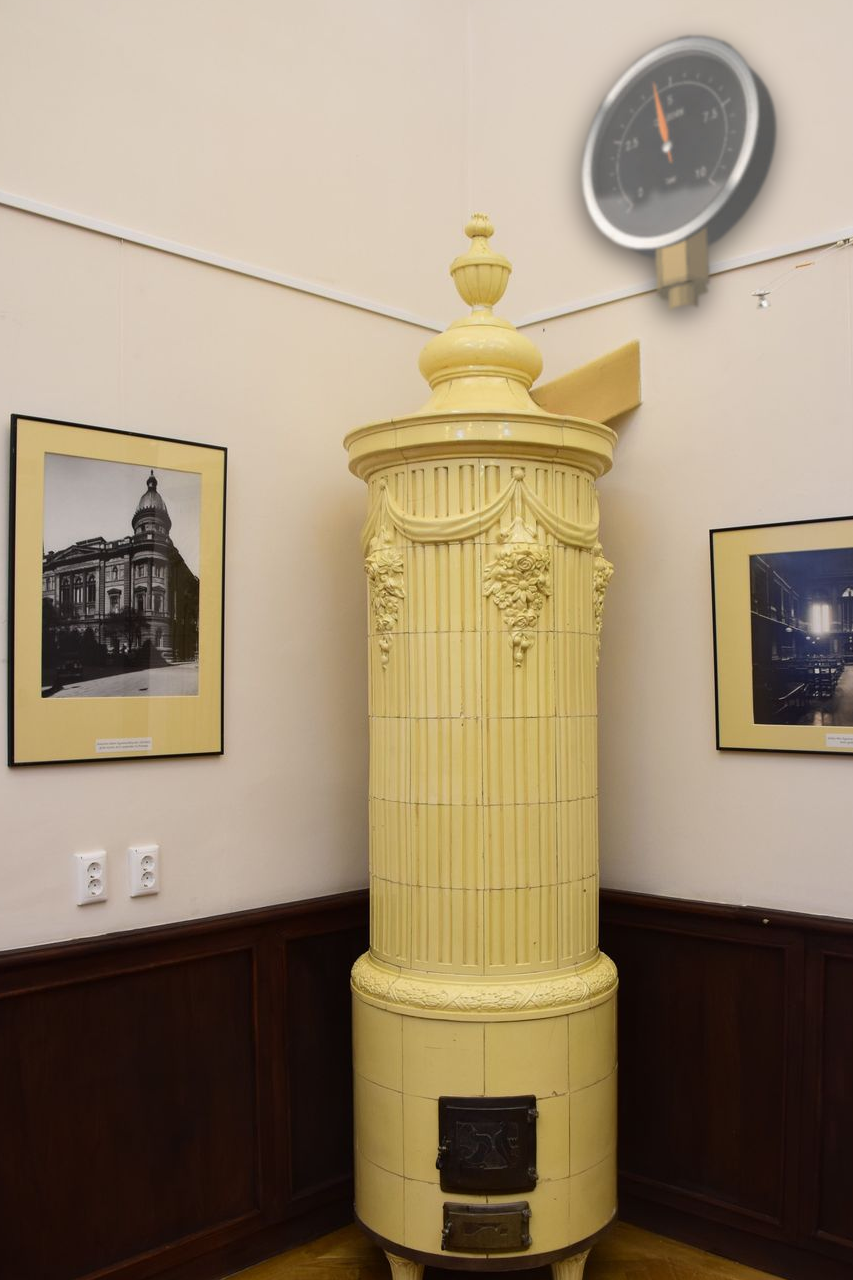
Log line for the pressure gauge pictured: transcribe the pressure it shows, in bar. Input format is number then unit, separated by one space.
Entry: 4.5 bar
